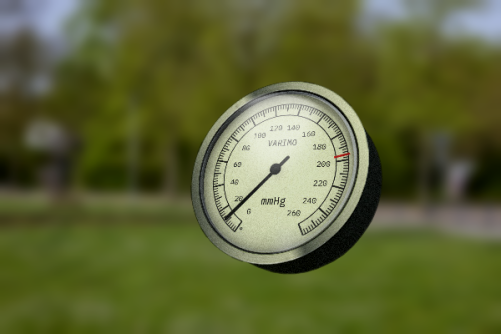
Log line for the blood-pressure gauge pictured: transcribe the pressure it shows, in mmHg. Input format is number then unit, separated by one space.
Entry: 10 mmHg
